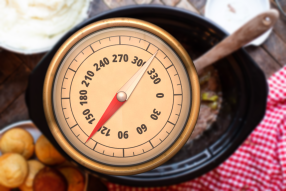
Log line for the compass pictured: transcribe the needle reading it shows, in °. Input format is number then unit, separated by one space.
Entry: 130 °
